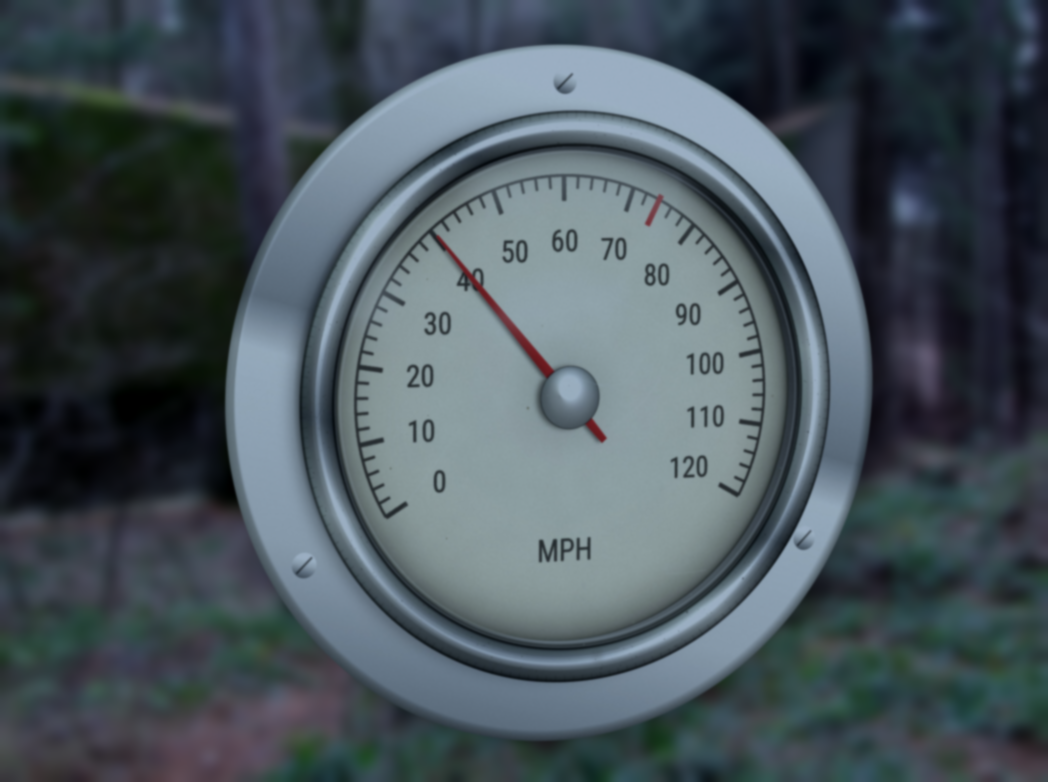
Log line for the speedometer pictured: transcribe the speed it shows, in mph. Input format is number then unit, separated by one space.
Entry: 40 mph
